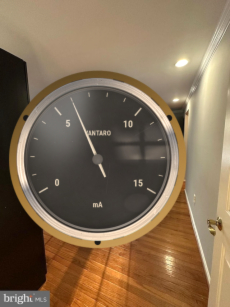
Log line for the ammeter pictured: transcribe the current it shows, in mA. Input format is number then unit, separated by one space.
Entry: 6 mA
